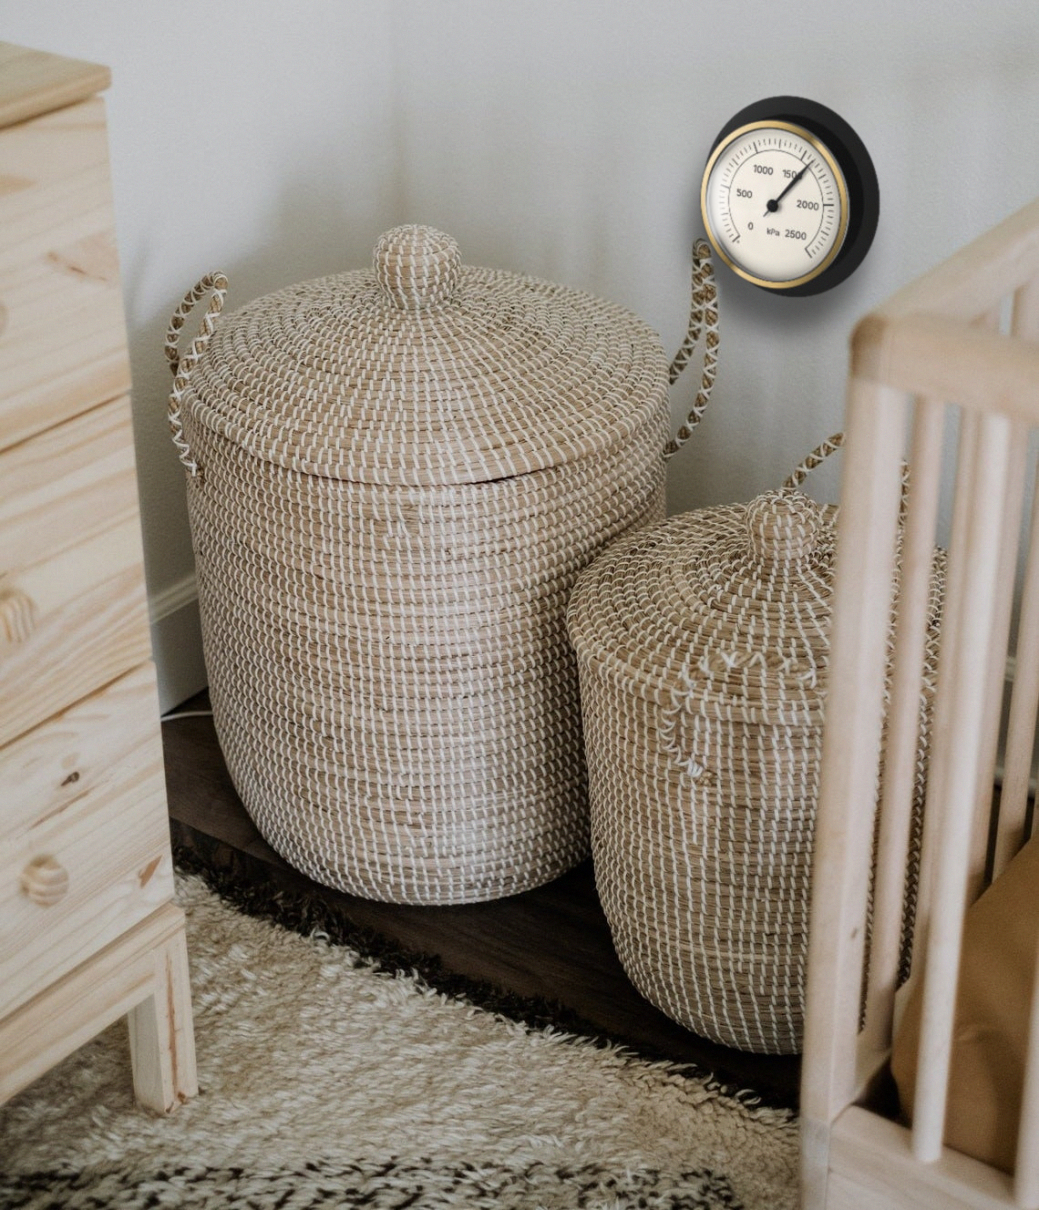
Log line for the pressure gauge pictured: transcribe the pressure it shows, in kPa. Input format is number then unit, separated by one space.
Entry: 1600 kPa
